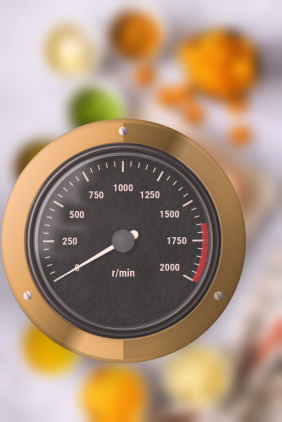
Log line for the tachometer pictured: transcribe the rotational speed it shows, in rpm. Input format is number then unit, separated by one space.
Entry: 0 rpm
